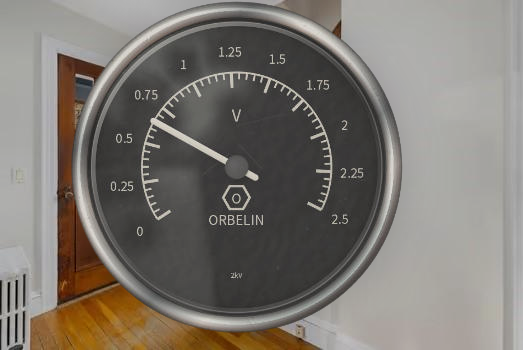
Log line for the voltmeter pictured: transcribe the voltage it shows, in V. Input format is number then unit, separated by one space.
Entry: 0.65 V
